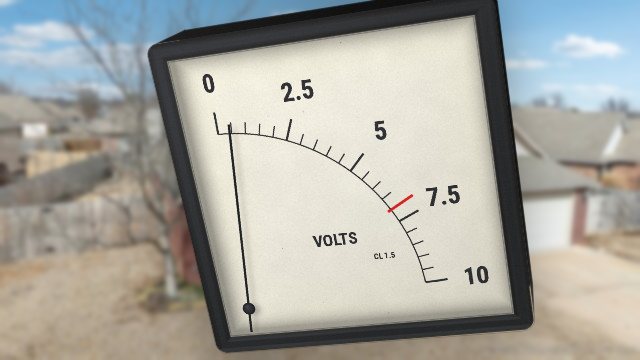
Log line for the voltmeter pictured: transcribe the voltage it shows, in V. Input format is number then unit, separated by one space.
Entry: 0.5 V
